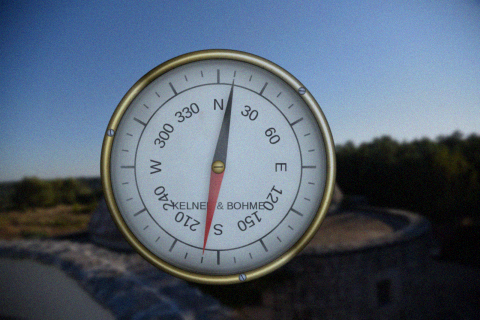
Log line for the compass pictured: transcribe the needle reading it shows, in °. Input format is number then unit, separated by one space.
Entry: 190 °
